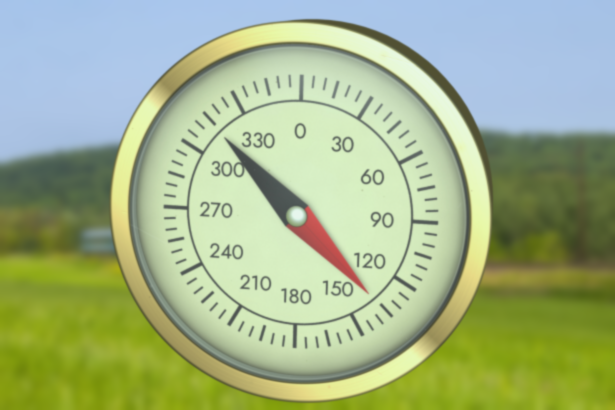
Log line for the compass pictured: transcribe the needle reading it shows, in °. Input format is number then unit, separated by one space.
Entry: 135 °
